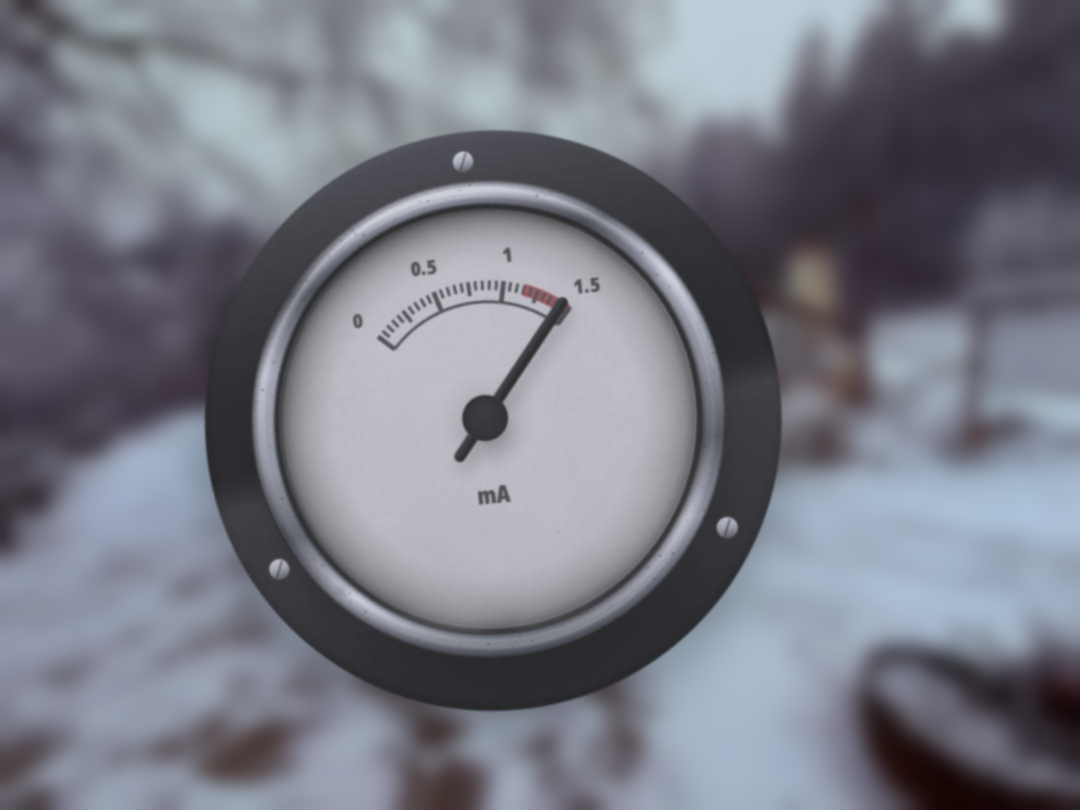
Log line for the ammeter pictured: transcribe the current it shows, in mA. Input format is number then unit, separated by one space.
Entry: 1.45 mA
